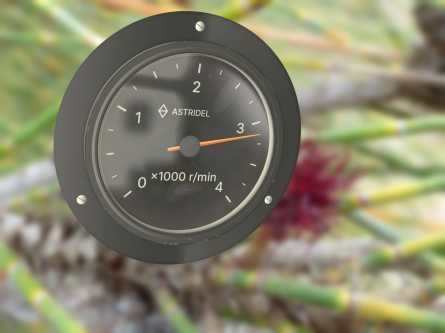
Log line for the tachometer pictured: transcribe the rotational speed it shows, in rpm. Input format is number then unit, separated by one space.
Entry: 3125 rpm
